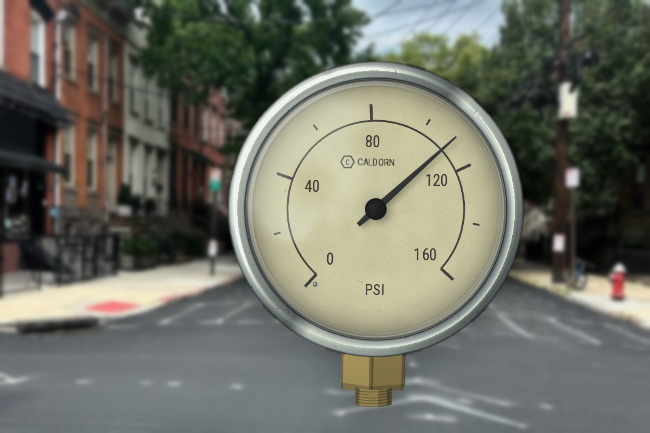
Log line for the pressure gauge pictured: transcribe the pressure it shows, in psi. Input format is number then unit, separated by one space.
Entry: 110 psi
